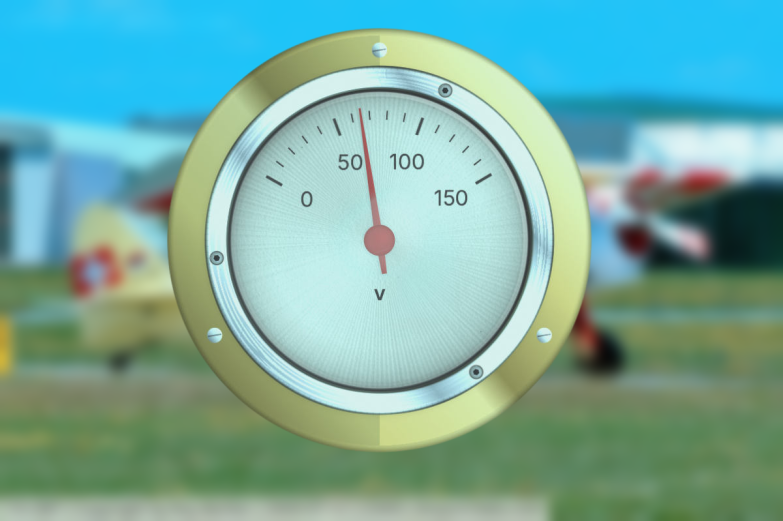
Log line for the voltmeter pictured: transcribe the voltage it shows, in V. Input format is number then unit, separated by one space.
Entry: 65 V
